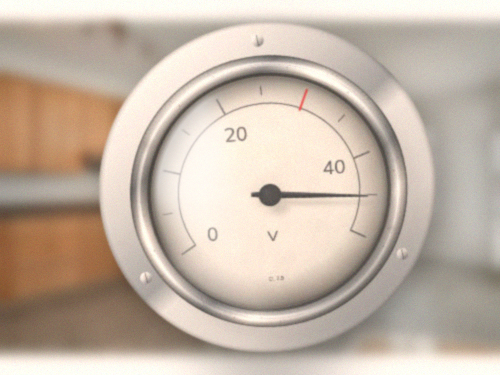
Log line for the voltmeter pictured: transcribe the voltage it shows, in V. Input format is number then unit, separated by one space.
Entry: 45 V
